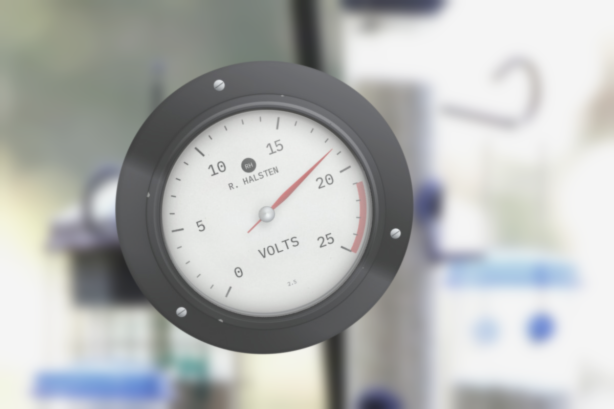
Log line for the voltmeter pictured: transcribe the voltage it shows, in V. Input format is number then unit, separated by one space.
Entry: 18.5 V
